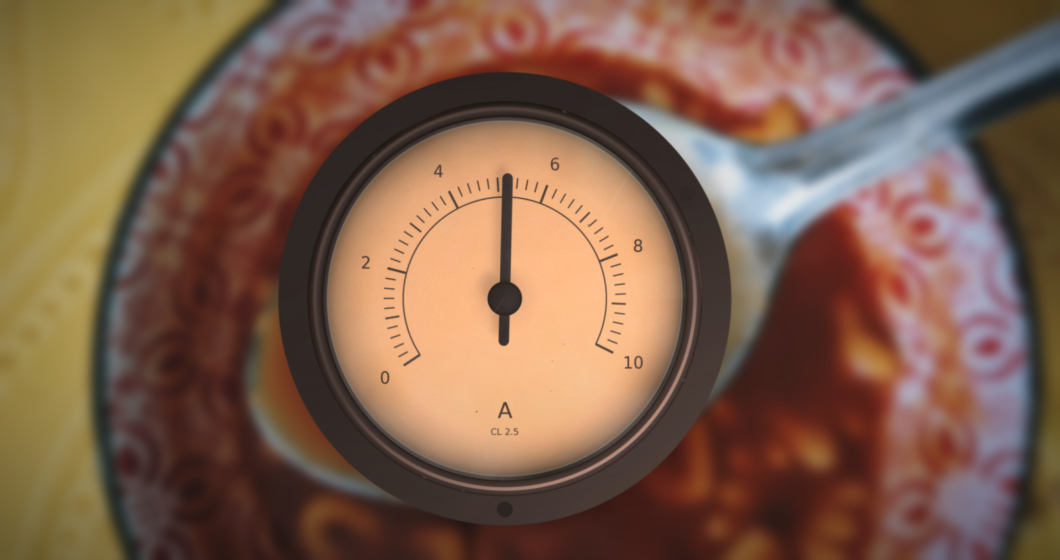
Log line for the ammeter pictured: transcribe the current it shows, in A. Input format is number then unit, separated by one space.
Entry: 5.2 A
